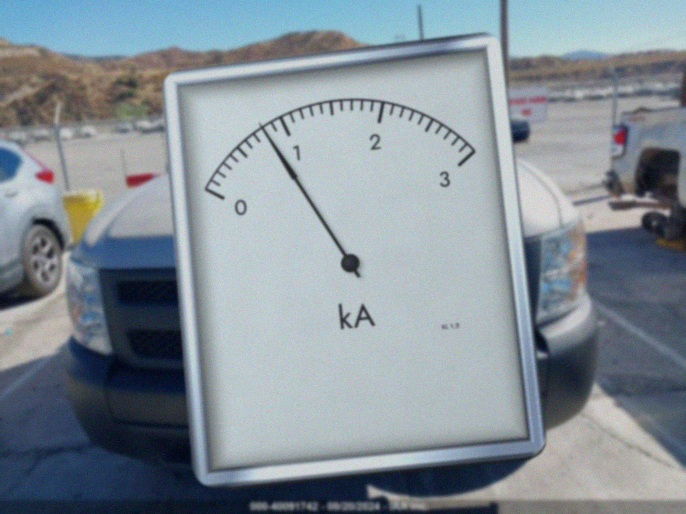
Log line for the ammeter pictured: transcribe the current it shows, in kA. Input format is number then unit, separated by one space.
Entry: 0.8 kA
